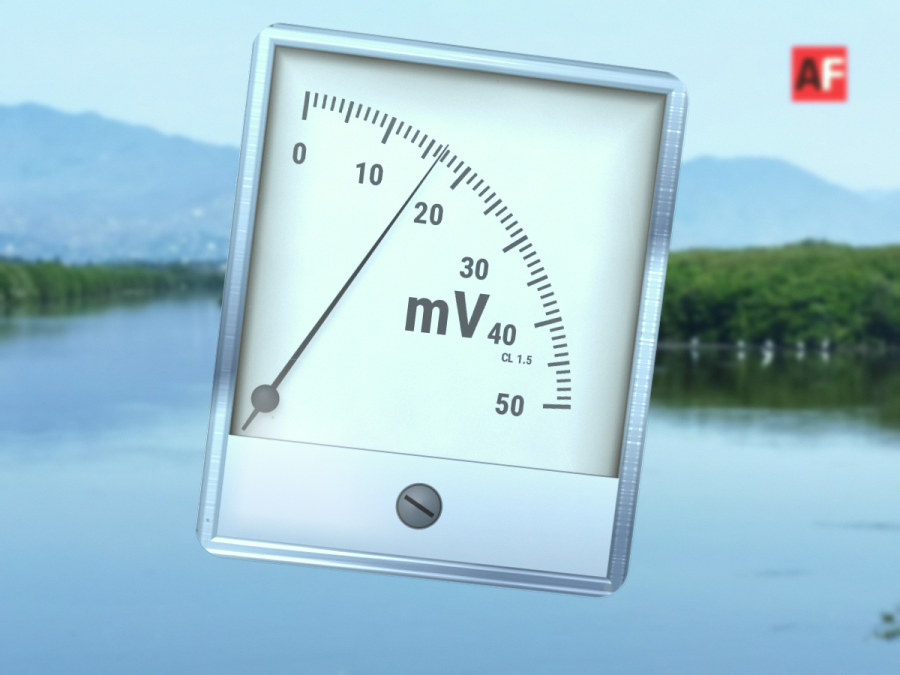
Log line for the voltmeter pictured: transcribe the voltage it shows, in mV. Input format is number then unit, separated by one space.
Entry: 16.5 mV
